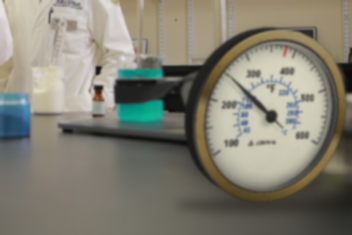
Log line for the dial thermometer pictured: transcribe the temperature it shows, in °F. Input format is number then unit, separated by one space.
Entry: 250 °F
